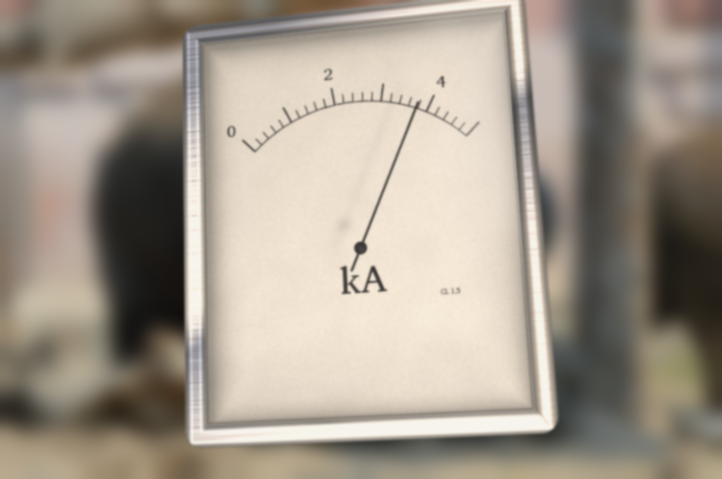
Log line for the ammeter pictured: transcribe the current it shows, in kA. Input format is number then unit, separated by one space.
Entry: 3.8 kA
